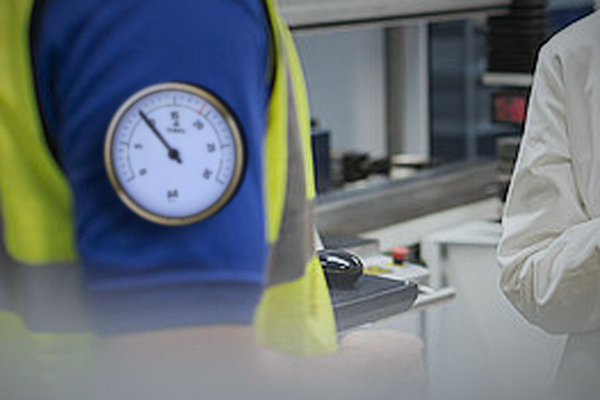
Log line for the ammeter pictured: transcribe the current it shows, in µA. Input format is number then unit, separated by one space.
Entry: 10 µA
